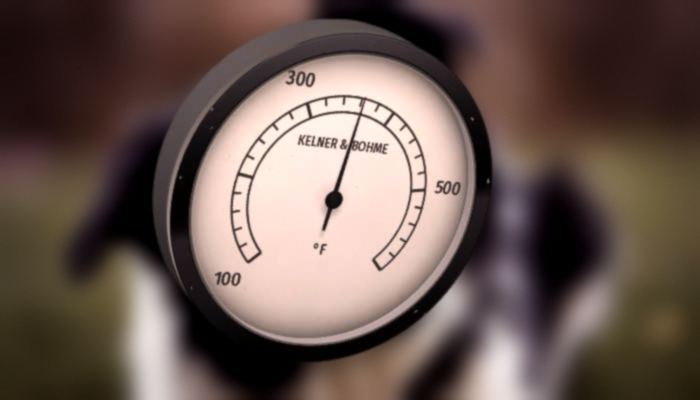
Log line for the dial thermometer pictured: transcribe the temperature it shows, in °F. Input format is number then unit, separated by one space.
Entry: 360 °F
